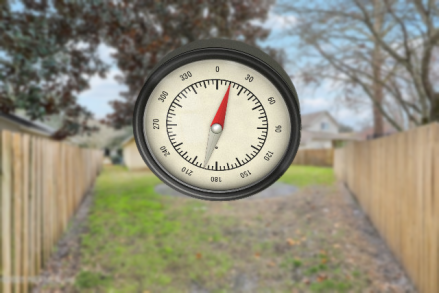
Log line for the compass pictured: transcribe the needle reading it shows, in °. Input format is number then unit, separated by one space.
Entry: 15 °
